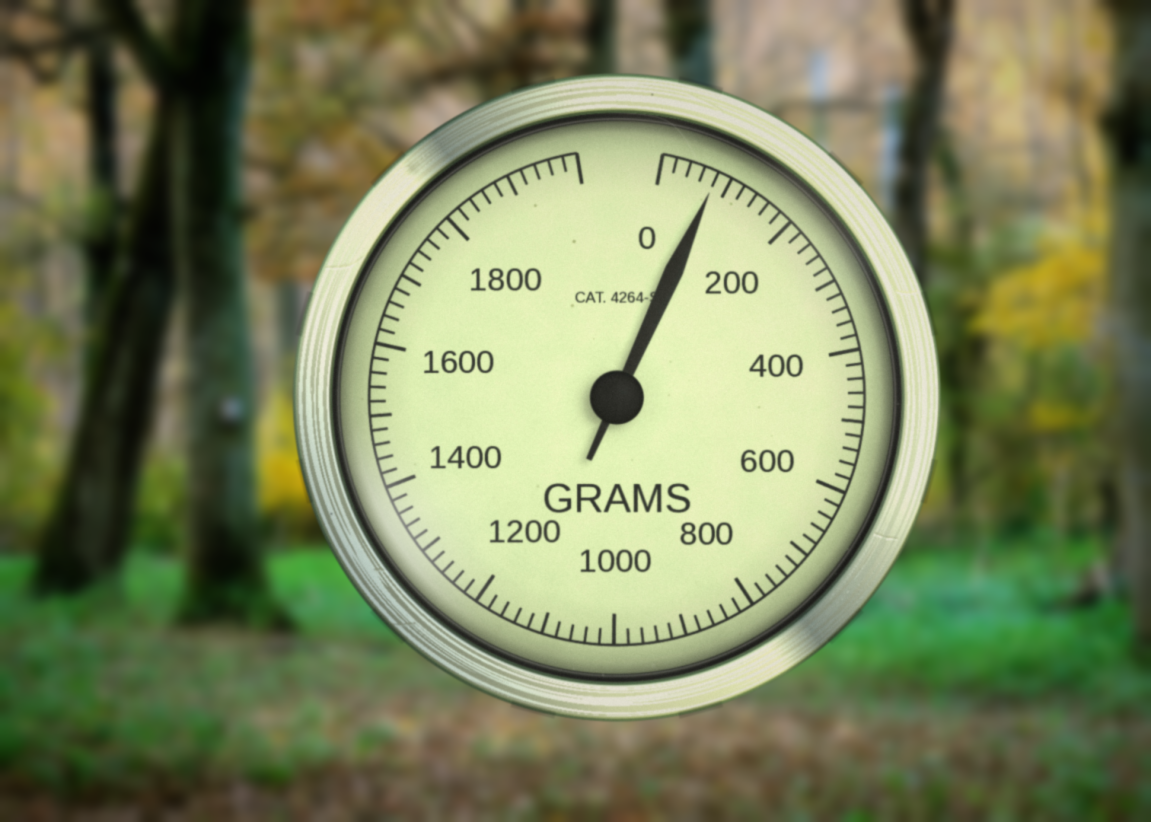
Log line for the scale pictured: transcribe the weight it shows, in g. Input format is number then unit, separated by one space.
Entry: 80 g
